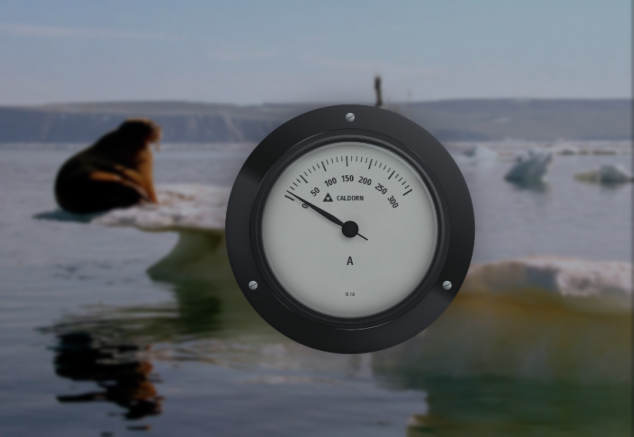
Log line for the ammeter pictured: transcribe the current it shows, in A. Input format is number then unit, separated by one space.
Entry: 10 A
